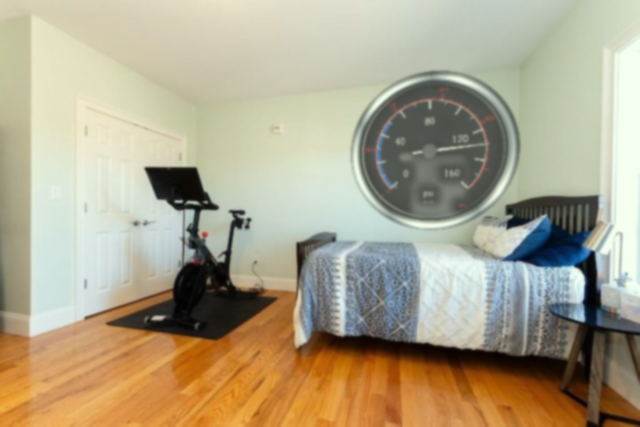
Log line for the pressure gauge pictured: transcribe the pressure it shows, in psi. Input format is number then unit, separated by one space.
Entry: 130 psi
